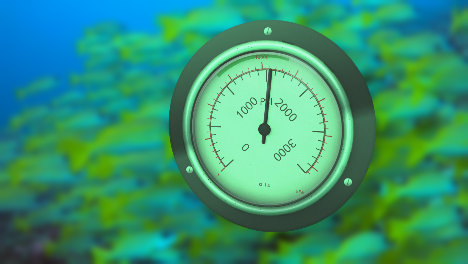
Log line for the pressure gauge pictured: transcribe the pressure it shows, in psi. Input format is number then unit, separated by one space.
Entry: 1550 psi
